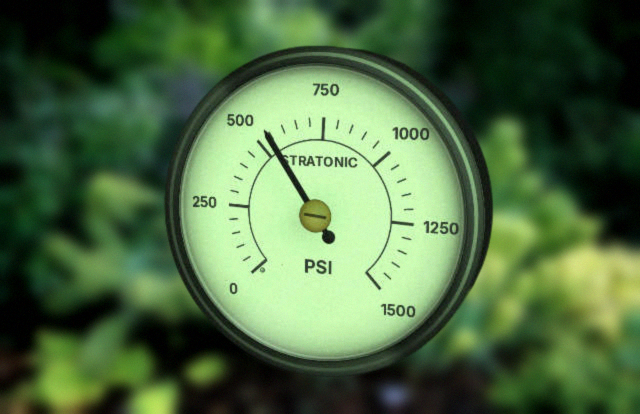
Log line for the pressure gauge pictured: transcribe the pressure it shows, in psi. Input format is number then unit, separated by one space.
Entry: 550 psi
